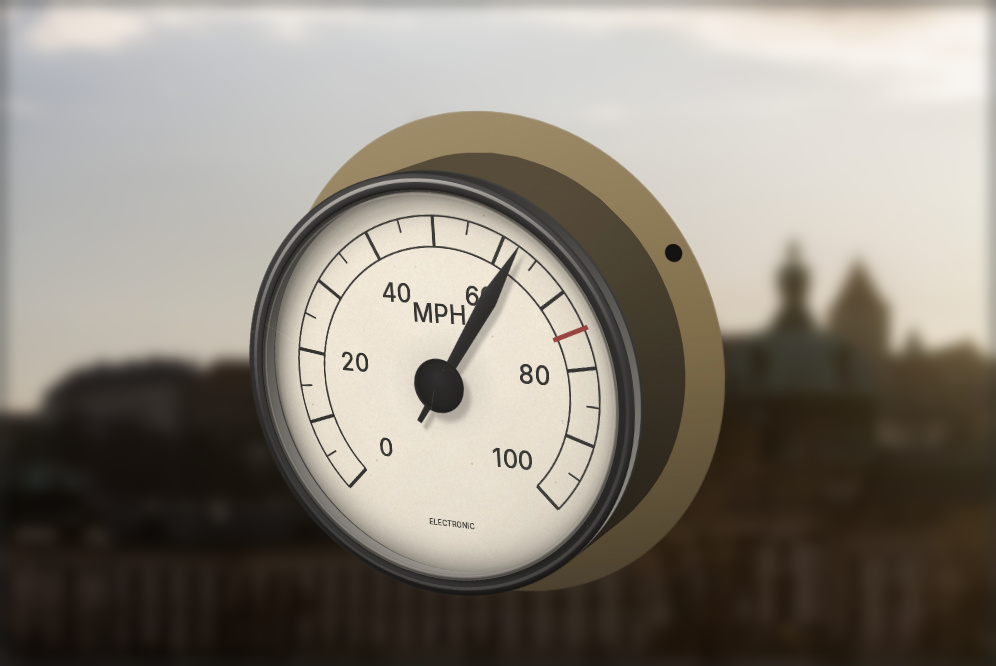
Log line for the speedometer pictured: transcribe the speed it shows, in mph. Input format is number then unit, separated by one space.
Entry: 62.5 mph
